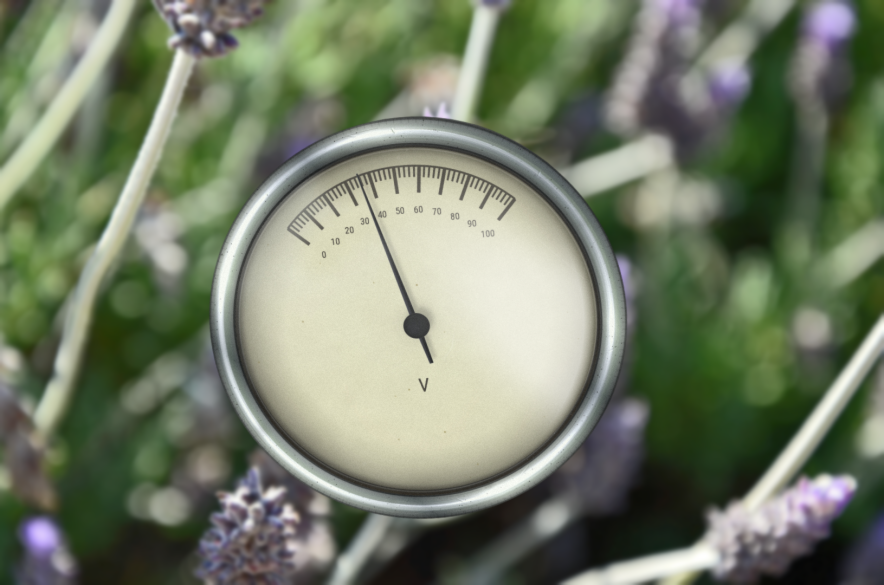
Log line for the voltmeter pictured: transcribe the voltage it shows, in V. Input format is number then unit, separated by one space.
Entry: 36 V
